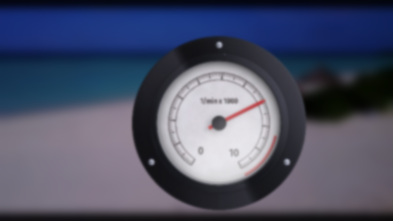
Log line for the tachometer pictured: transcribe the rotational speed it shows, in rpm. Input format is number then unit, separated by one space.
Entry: 7000 rpm
